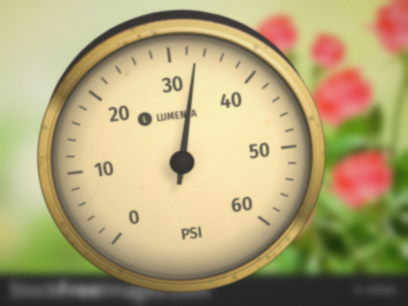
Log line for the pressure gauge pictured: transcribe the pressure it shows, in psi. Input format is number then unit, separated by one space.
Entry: 33 psi
